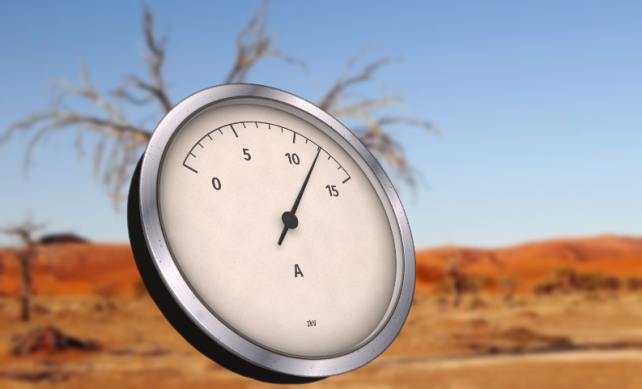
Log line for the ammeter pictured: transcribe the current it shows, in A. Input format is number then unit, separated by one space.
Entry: 12 A
